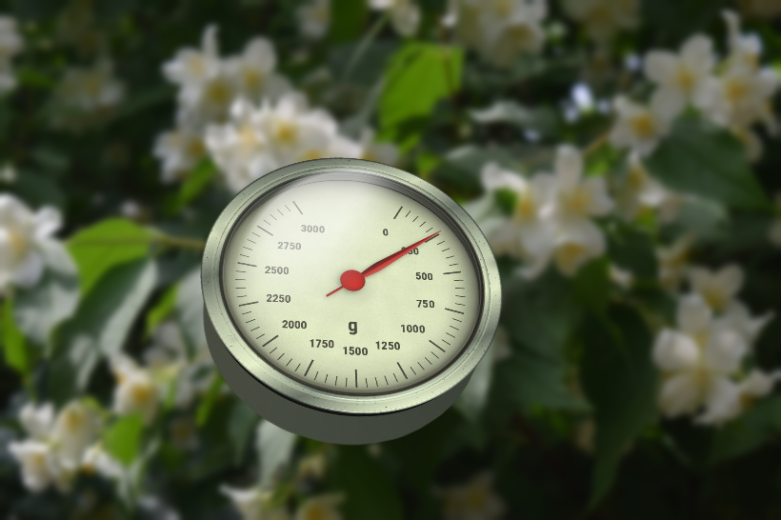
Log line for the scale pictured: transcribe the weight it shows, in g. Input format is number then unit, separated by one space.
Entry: 250 g
